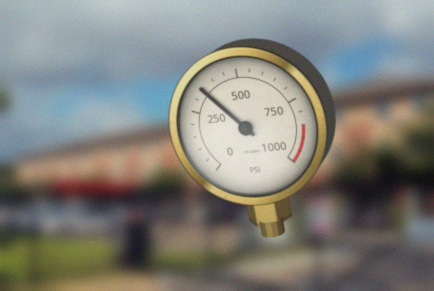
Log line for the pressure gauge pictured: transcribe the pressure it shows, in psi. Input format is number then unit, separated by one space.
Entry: 350 psi
